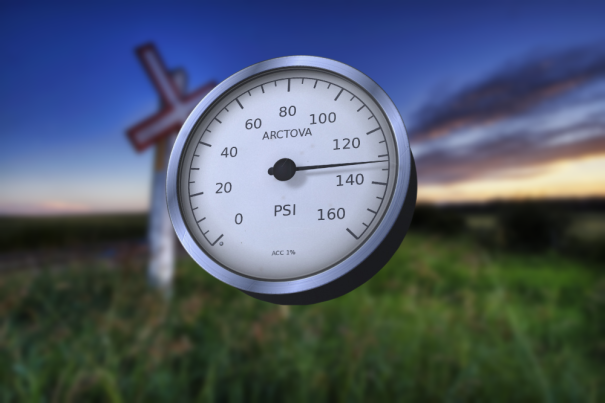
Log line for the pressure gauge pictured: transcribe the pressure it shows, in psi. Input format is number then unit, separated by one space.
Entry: 132.5 psi
